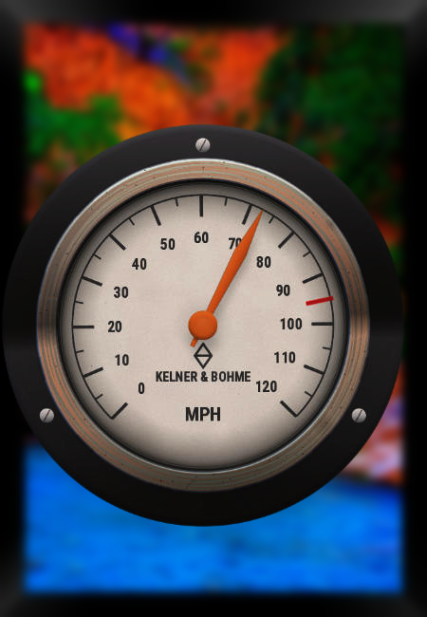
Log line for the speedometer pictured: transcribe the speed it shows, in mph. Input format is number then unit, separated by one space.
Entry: 72.5 mph
